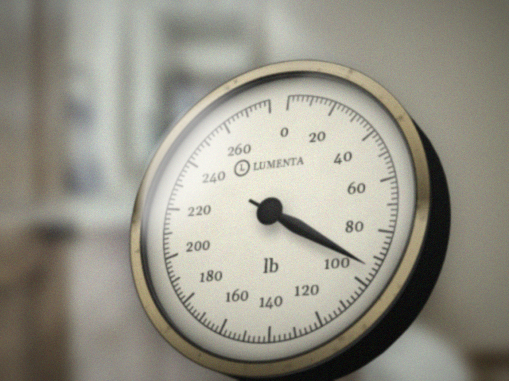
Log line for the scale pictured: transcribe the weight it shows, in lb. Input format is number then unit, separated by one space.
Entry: 94 lb
